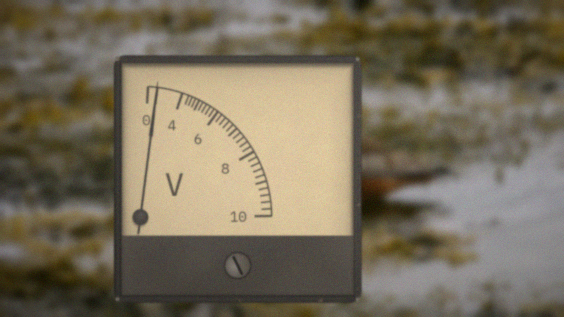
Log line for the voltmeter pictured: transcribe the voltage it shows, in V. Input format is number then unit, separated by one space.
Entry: 2 V
